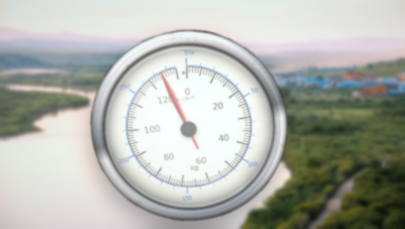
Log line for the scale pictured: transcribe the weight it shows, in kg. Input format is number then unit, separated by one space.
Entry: 125 kg
